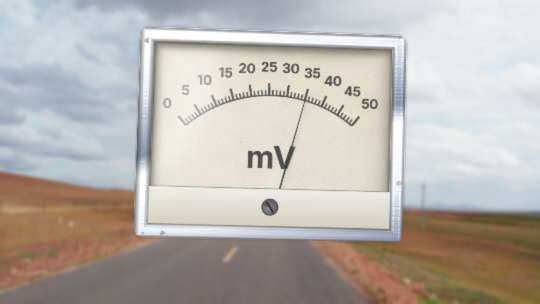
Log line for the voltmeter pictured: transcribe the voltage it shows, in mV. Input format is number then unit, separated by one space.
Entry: 35 mV
